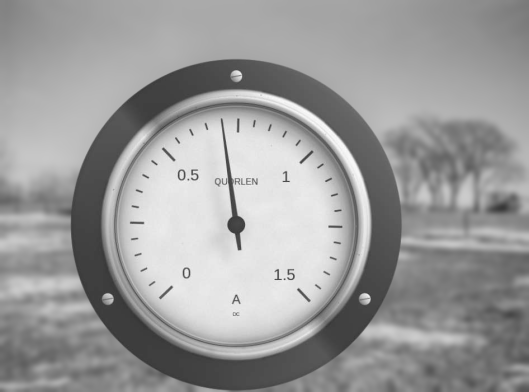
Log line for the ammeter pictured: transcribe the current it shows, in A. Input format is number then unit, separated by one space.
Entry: 0.7 A
